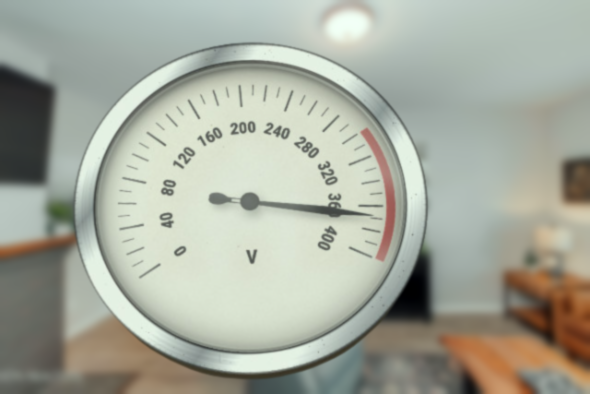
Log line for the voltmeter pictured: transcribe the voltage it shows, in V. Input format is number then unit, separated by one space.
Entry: 370 V
